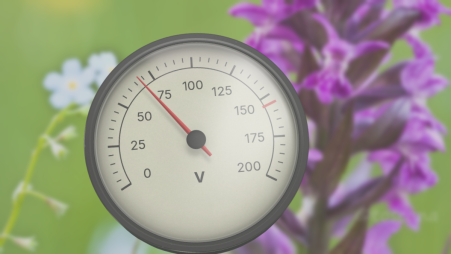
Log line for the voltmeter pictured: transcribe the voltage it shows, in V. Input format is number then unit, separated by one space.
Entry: 67.5 V
